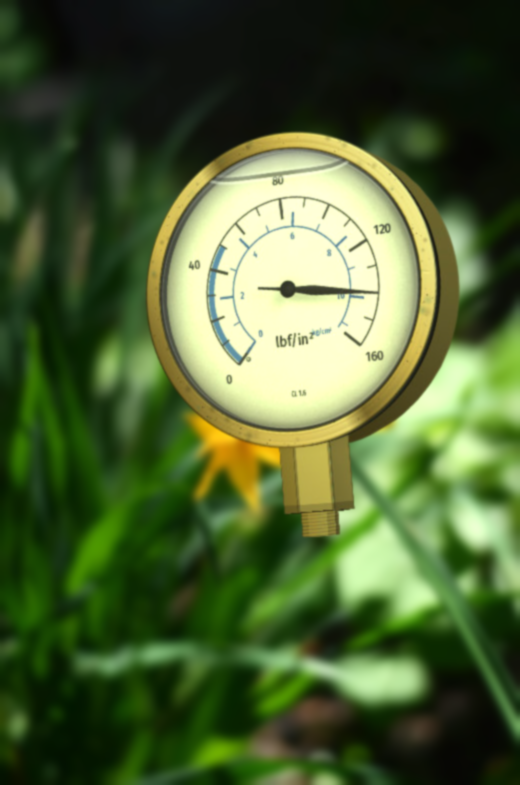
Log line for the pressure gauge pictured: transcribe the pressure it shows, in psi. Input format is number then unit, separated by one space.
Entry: 140 psi
